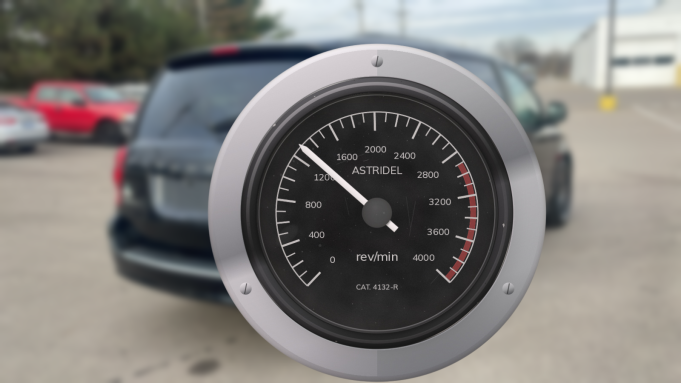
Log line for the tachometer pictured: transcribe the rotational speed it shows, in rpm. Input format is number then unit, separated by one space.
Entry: 1300 rpm
